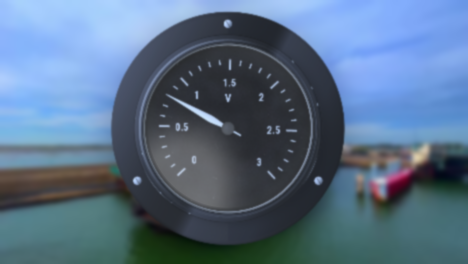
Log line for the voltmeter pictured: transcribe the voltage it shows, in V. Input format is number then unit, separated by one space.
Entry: 0.8 V
